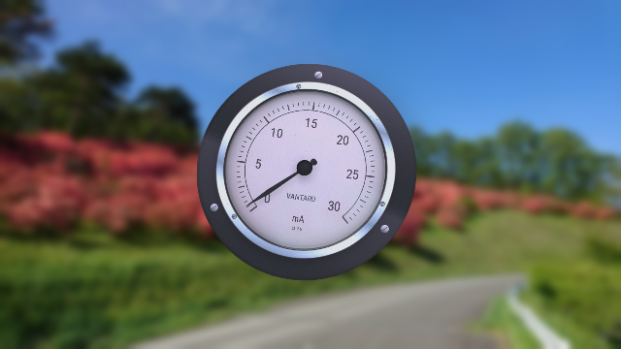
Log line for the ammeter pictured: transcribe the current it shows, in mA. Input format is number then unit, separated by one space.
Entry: 0.5 mA
